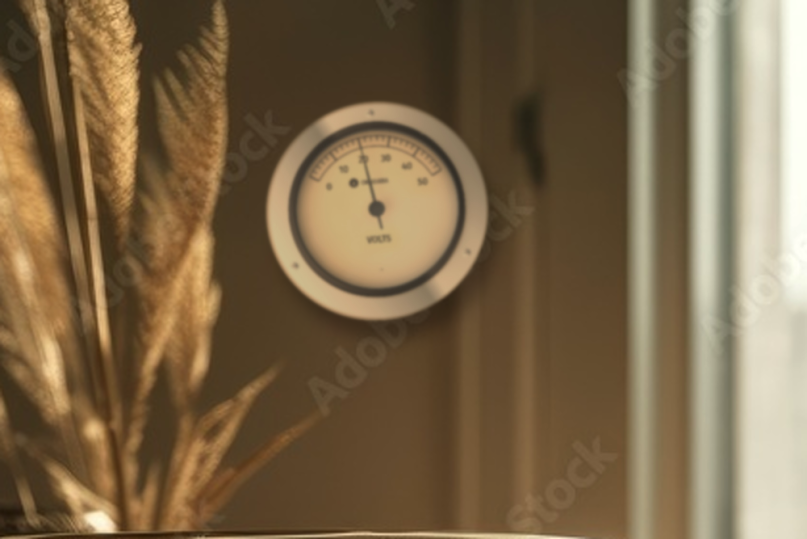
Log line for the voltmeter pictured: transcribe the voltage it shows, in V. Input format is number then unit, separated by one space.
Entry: 20 V
